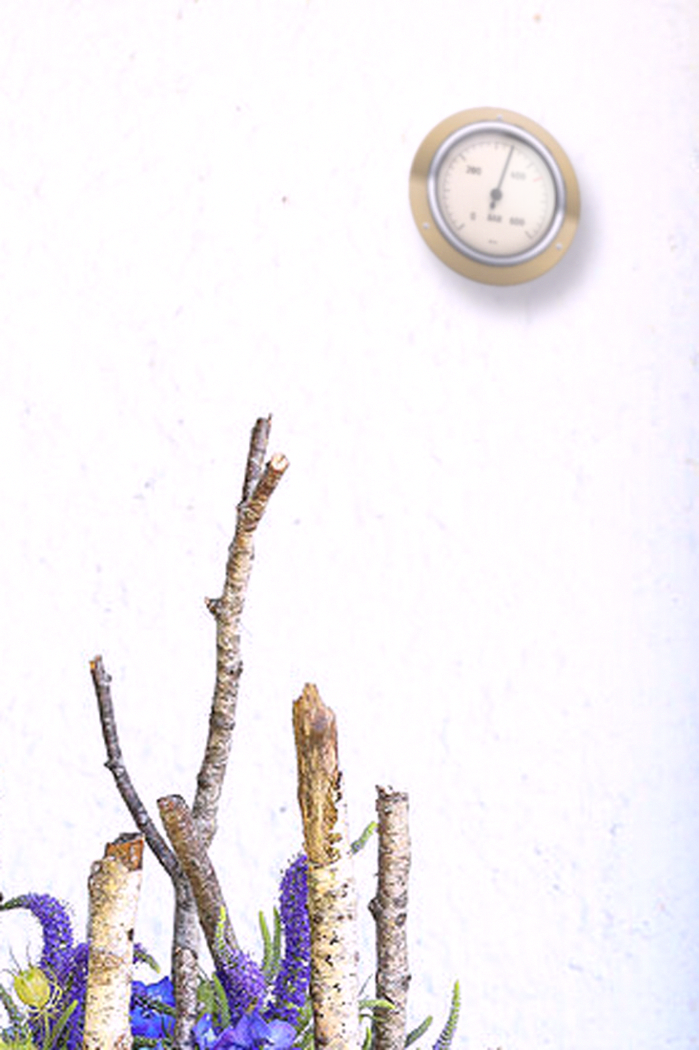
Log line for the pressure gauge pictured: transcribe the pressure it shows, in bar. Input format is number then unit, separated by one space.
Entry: 340 bar
